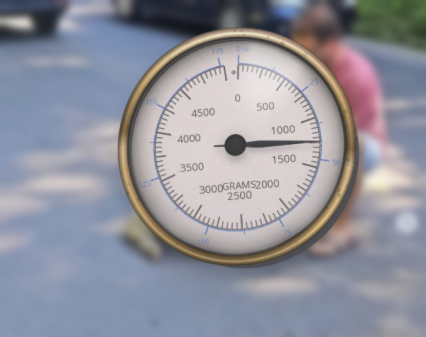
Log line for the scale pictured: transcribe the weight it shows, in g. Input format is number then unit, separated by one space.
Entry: 1250 g
